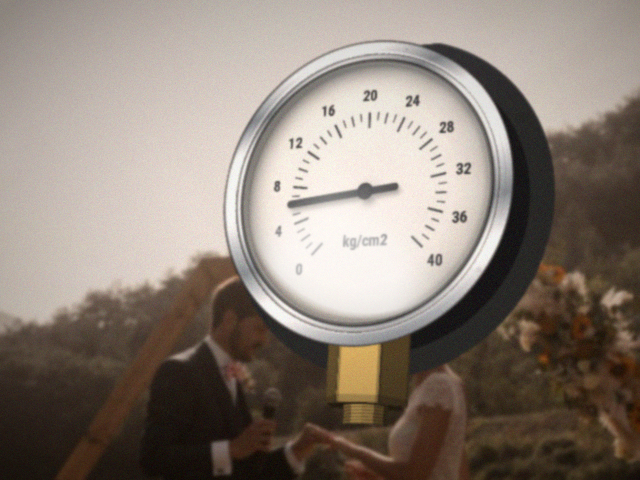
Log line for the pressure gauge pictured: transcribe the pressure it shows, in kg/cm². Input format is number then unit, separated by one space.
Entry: 6 kg/cm²
